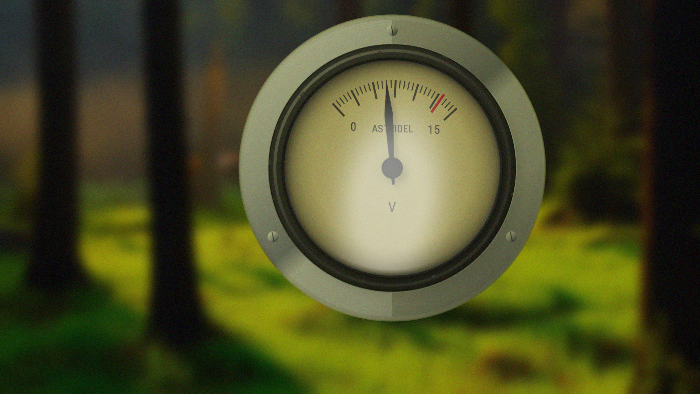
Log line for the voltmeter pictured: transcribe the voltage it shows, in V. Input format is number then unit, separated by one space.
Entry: 6.5 V
